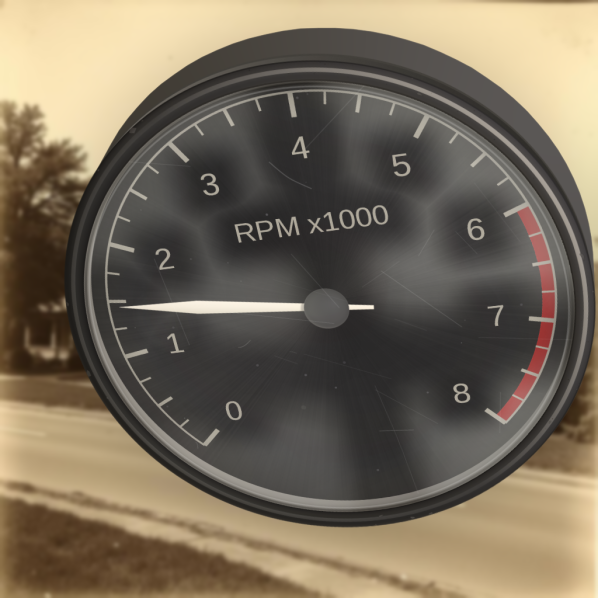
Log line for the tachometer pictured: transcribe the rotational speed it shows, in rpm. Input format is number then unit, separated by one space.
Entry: 1500 rpm
